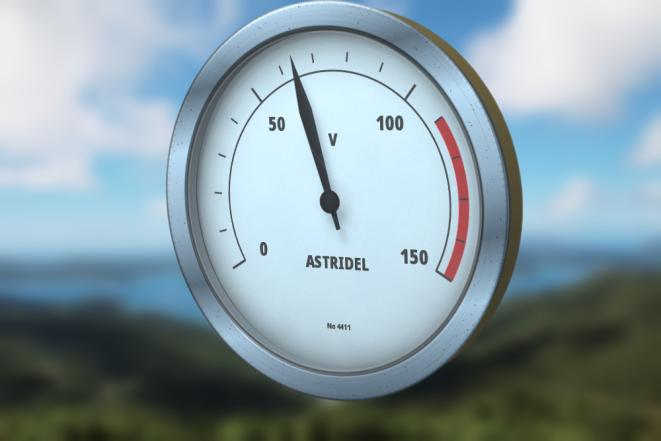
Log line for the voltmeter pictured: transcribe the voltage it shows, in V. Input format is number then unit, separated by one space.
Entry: 65 V
